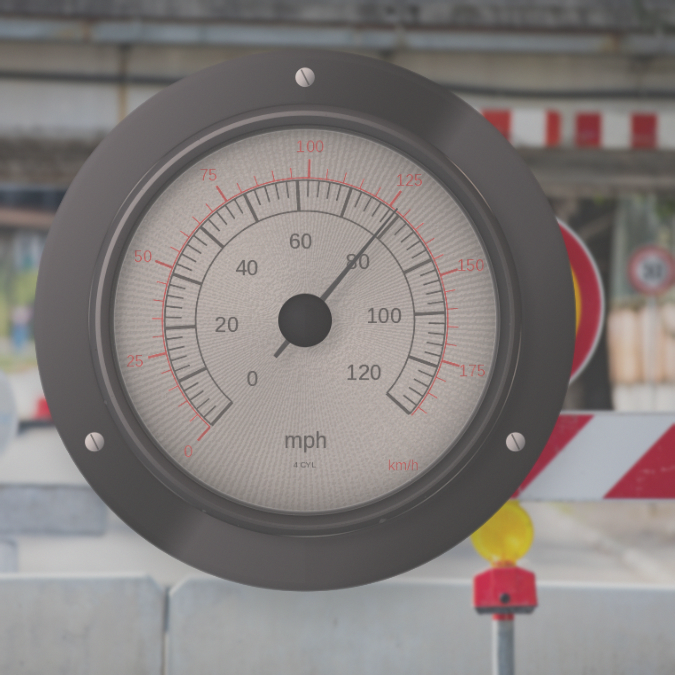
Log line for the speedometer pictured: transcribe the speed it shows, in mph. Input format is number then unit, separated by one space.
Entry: 79 mph
